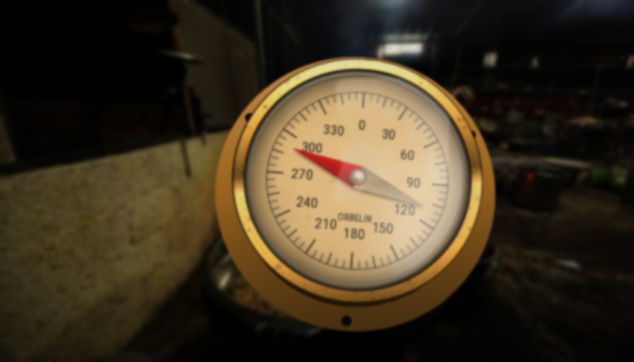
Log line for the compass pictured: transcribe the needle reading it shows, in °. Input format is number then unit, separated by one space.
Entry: 290 °
